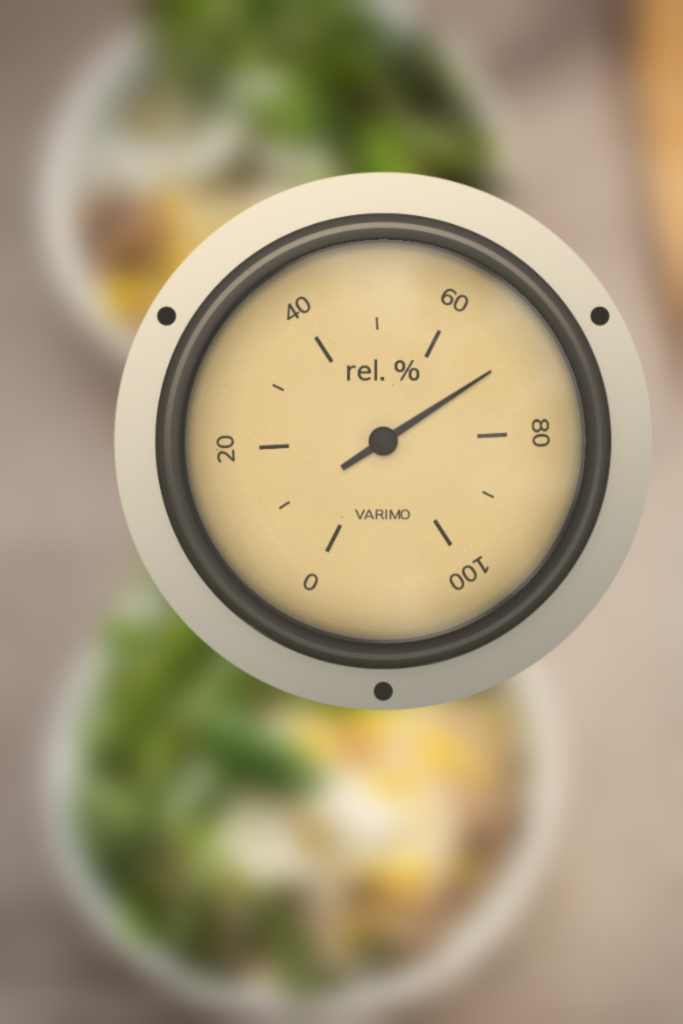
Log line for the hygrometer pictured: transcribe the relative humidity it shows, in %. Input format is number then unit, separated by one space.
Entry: 70 %
